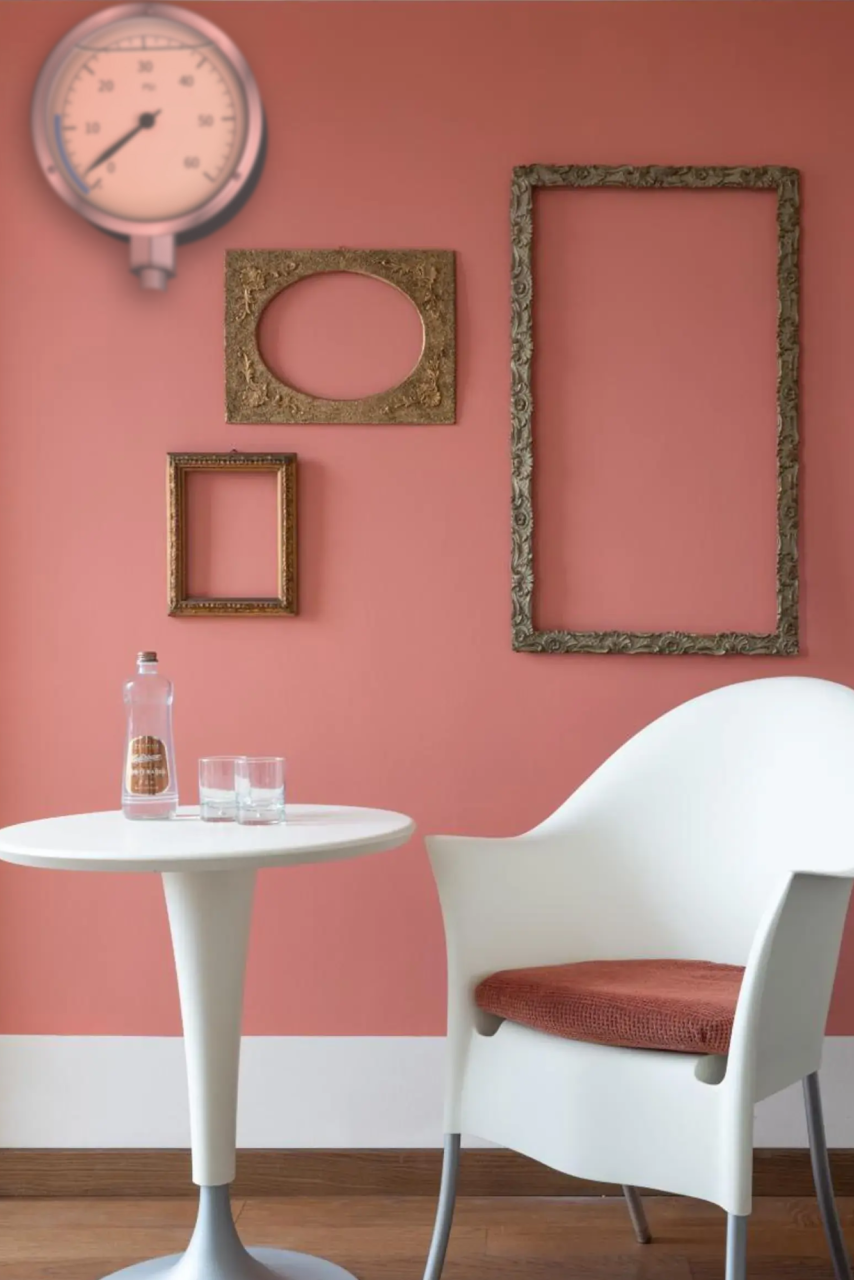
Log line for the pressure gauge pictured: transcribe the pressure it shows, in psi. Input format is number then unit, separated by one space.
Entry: 2 psi
